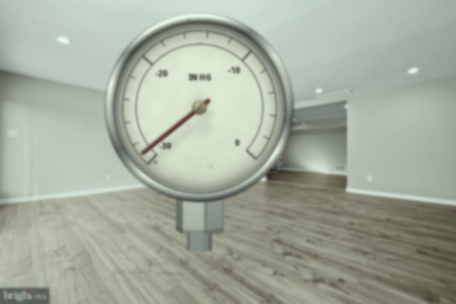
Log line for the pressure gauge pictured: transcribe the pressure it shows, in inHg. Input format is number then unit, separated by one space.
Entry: -29 inHg
